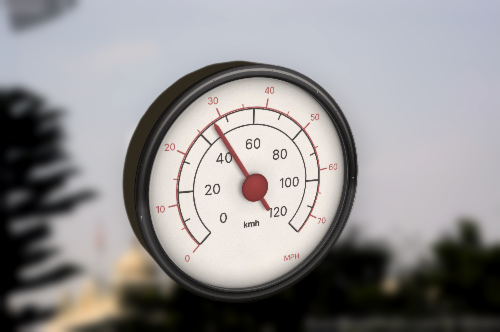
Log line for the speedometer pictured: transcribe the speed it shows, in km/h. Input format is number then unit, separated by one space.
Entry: 45 km/h
